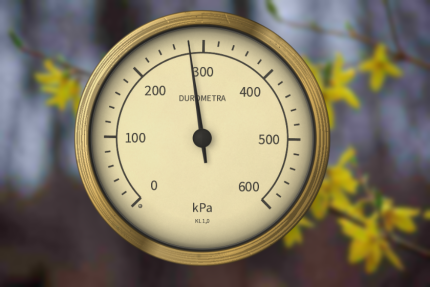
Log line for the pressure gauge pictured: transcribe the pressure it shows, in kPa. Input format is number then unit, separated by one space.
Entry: 280 kPa
